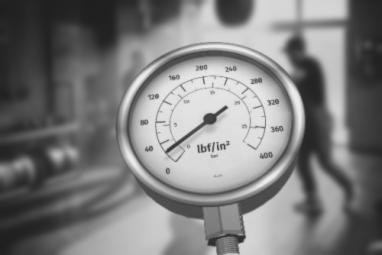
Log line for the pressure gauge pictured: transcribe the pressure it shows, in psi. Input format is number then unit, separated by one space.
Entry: 20 psi
